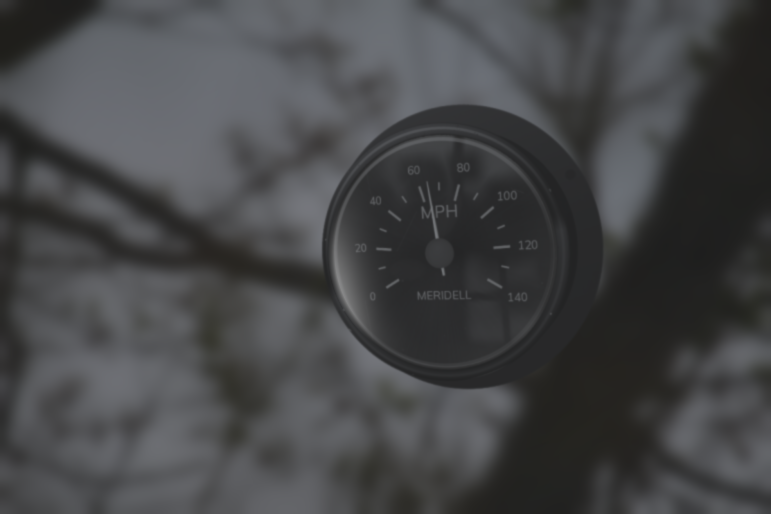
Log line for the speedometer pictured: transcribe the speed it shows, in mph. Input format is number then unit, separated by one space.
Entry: 65 mph
